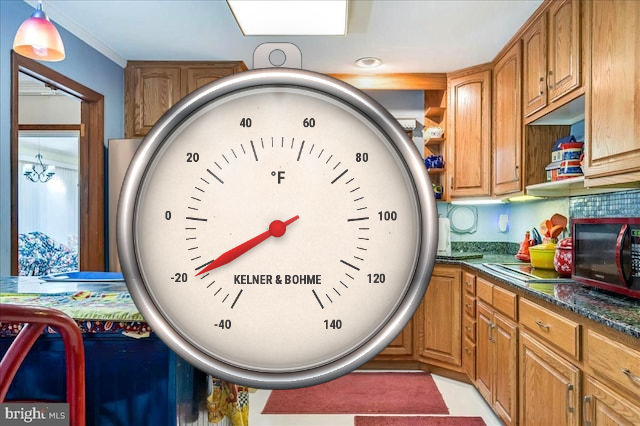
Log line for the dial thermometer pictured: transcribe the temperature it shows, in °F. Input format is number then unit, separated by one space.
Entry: -22 °F
